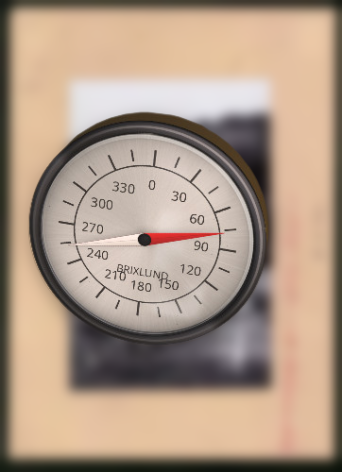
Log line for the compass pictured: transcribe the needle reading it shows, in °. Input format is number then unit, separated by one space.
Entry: 75 °
